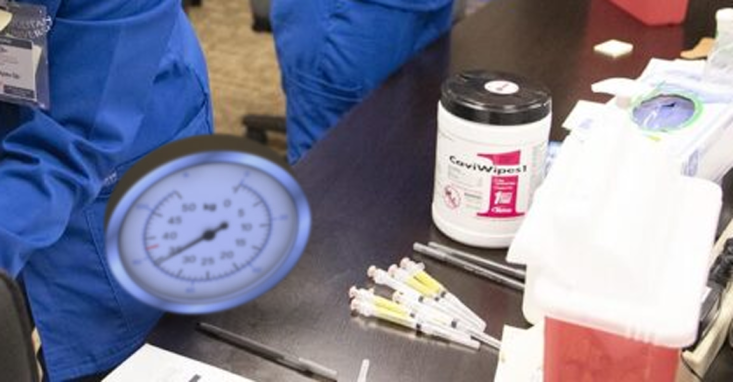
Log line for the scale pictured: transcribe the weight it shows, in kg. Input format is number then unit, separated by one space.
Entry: 35 kg
